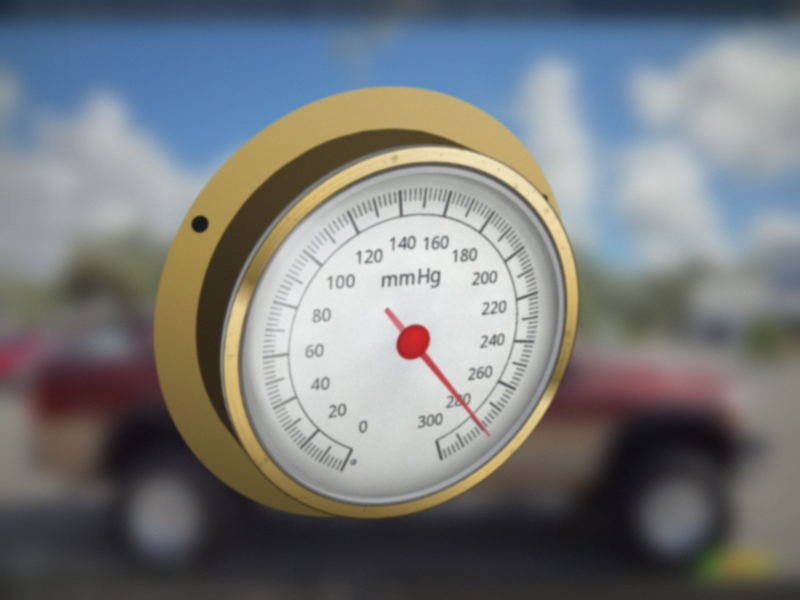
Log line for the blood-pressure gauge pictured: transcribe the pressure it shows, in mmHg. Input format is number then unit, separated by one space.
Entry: 280 mmHg
